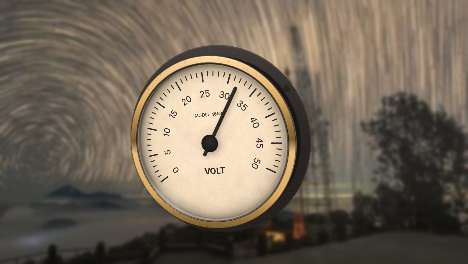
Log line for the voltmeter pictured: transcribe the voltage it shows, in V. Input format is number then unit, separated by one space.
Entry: 32 V
